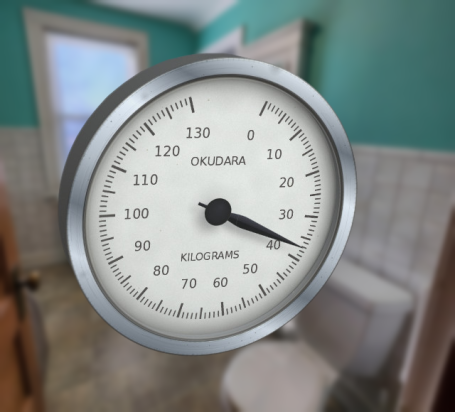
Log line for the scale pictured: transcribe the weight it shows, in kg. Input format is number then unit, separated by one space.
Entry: 37 kg
